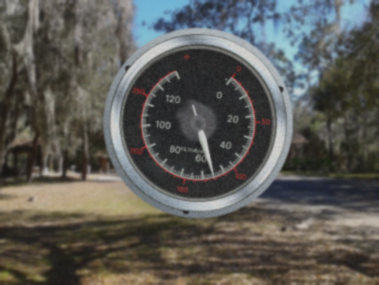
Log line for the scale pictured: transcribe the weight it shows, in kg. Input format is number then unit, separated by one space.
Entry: 55 kg
